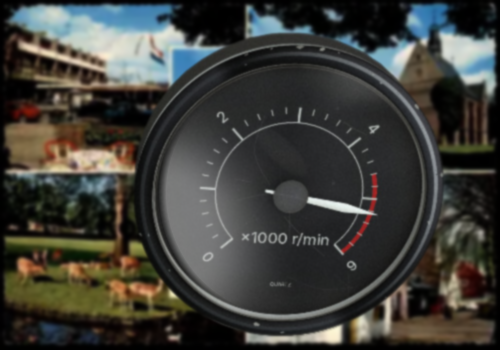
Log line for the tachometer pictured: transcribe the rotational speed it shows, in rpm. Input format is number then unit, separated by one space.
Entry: 5200 rpm
